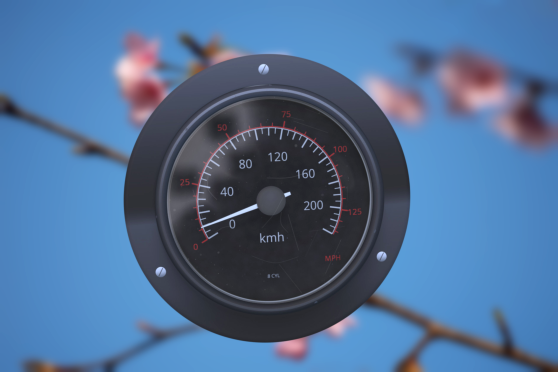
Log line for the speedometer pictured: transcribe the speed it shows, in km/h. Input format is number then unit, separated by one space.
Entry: 10 km/h
